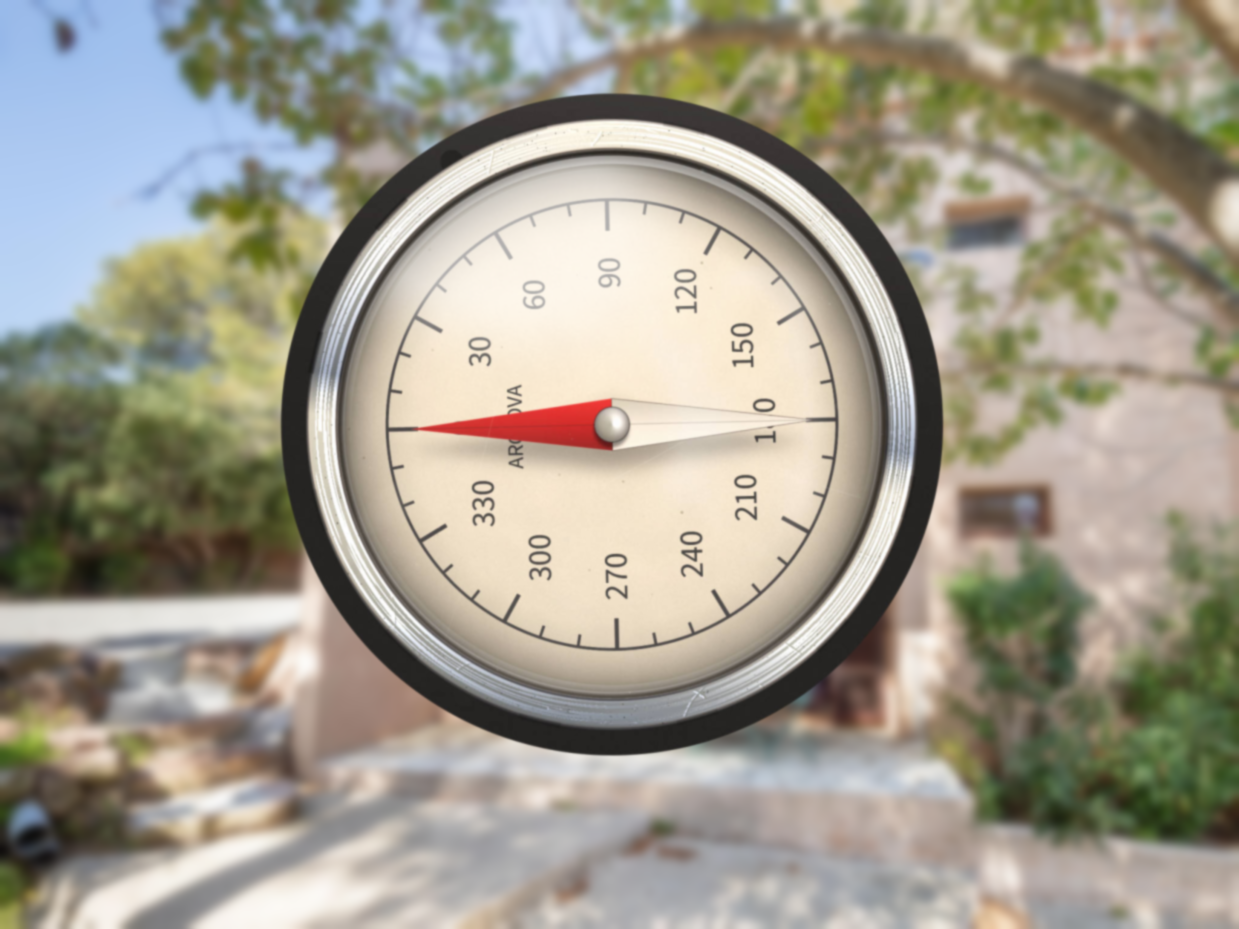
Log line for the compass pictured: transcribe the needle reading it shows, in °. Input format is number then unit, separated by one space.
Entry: 0 °
